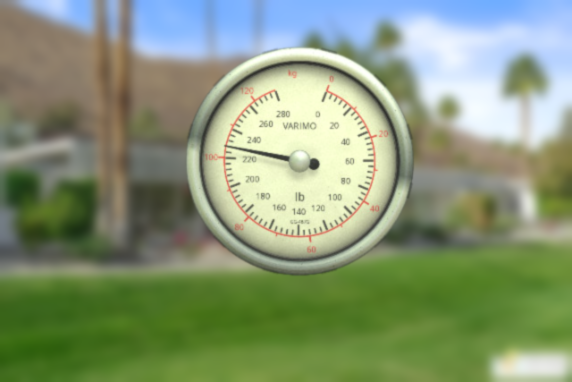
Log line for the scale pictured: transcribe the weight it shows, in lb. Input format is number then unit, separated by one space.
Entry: 228 lb
